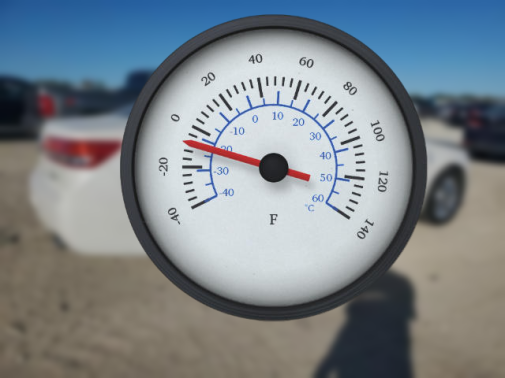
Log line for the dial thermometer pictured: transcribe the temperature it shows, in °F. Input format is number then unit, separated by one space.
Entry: -8 °F
